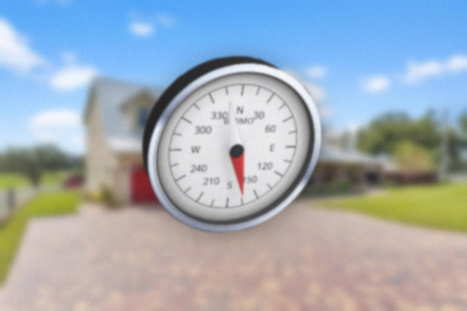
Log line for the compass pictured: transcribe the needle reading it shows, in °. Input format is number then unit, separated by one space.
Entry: 165 °
